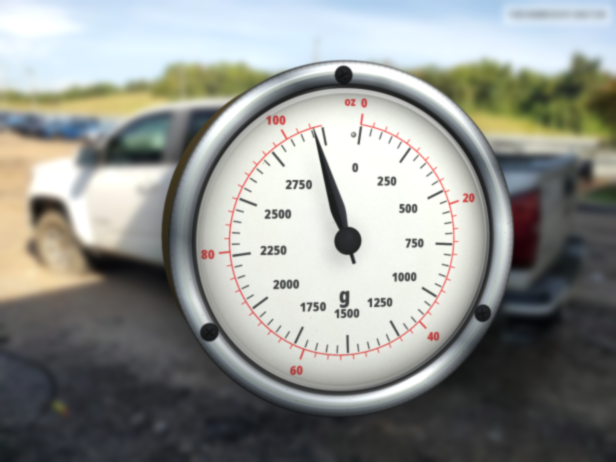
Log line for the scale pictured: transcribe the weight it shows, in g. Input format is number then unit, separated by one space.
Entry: 2950 g
